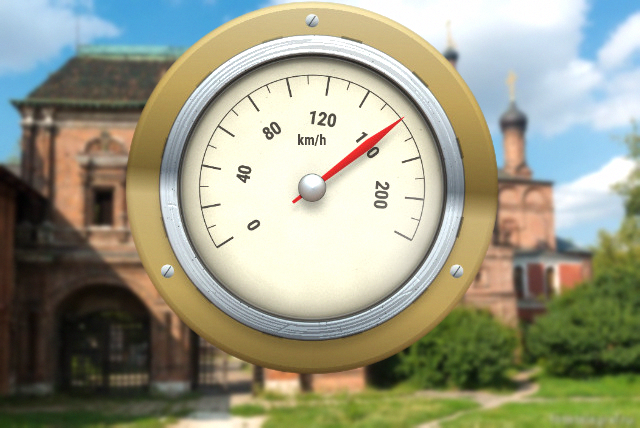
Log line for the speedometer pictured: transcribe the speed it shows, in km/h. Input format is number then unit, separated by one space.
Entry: 160 km/h
